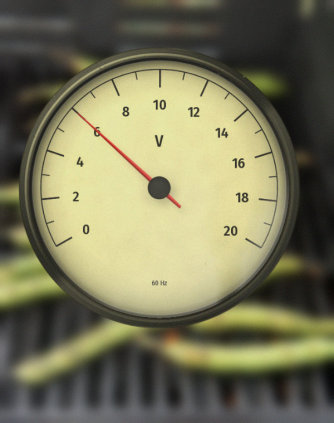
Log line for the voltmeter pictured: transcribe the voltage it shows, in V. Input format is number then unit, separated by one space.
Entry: 6 V
